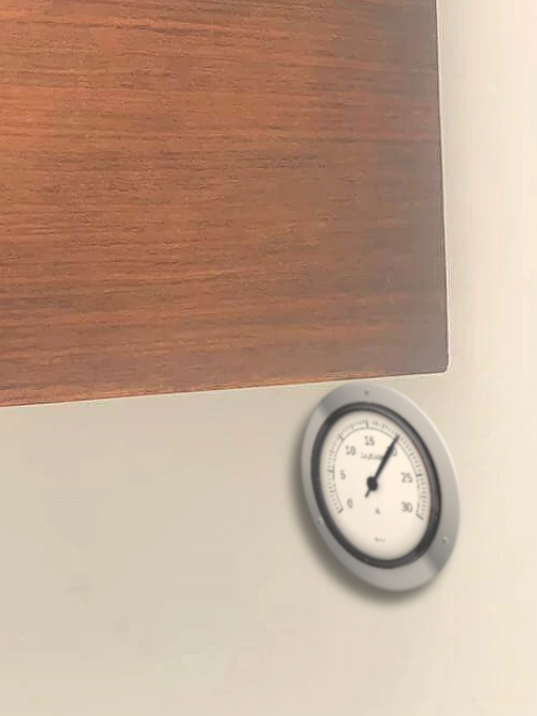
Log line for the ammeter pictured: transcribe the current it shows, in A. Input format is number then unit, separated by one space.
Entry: 20 A
